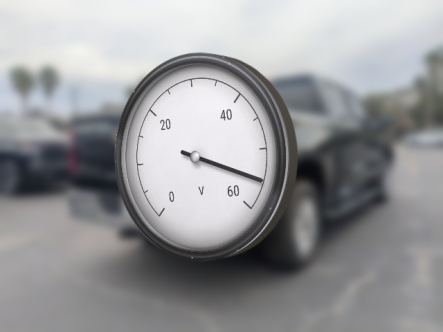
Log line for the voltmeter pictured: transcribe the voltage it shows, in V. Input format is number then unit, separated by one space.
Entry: 55 V
